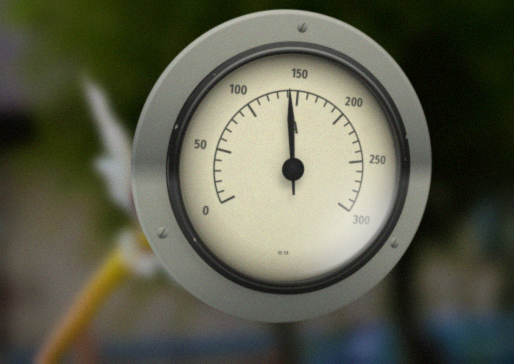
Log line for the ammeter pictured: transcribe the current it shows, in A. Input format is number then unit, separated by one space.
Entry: 140 A
